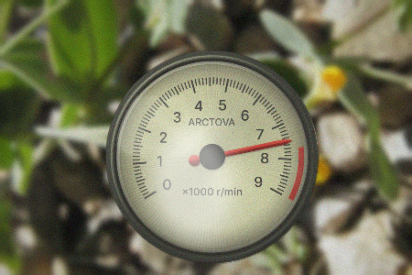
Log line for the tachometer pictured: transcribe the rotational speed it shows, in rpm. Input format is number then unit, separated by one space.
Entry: 7500 rpm
